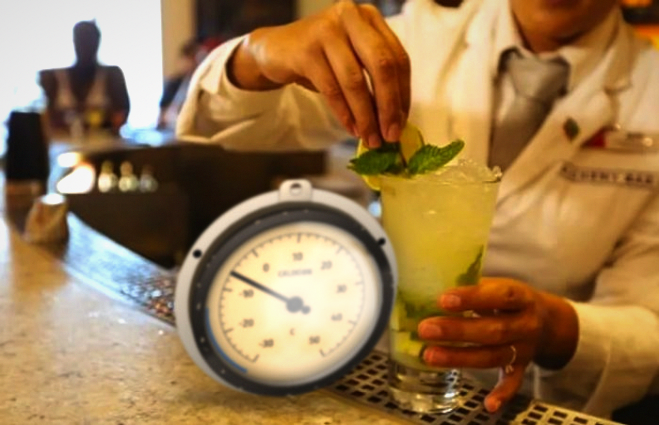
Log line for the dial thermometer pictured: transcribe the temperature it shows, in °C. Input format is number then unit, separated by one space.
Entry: -6 °C
